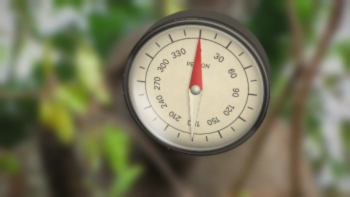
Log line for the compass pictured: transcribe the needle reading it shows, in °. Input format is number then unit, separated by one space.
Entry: 0 °
